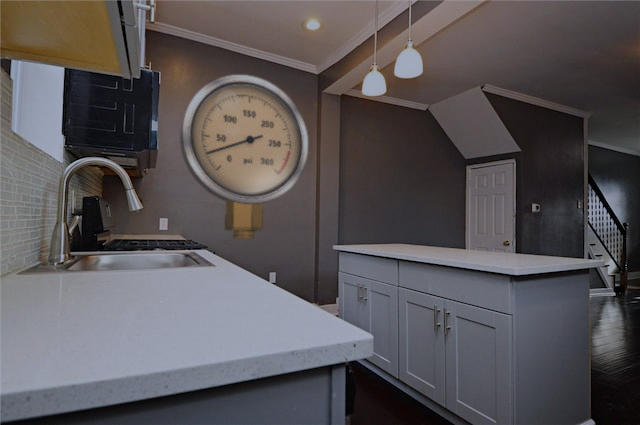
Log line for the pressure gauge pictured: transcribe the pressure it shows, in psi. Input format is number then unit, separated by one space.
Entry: 25 psi
